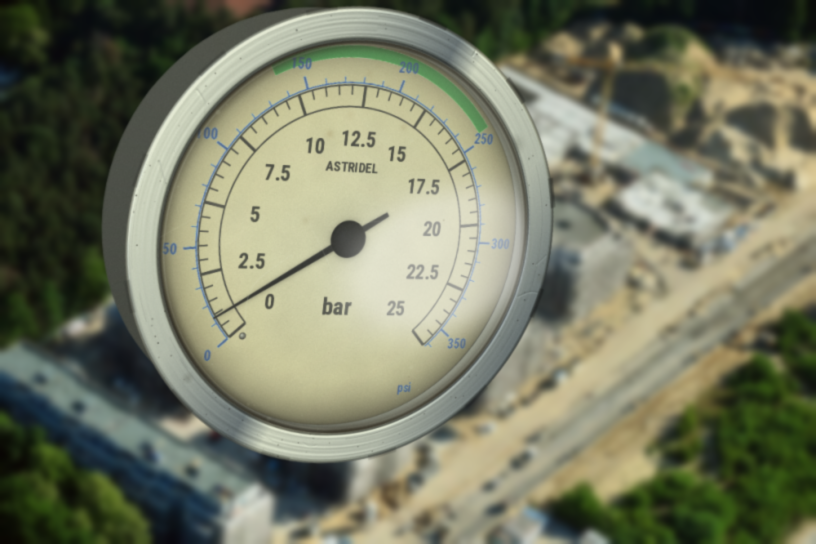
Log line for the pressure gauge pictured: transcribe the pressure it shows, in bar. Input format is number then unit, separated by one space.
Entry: 1 bar
